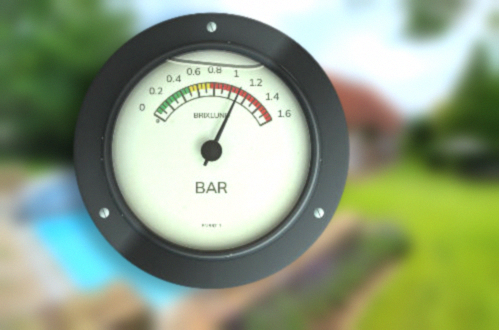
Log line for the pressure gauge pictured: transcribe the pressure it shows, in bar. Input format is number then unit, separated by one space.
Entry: 1.1 bar
